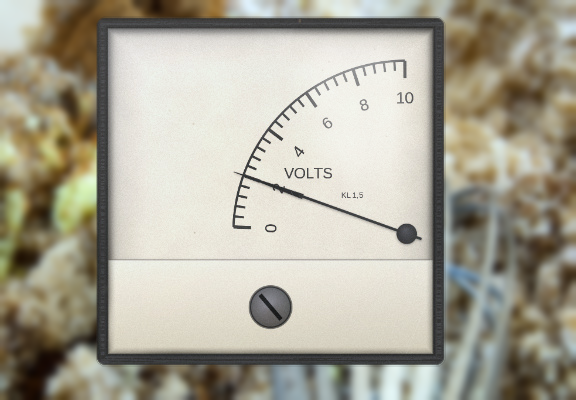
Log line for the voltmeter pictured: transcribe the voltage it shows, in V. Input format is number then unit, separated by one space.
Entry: 2 V
